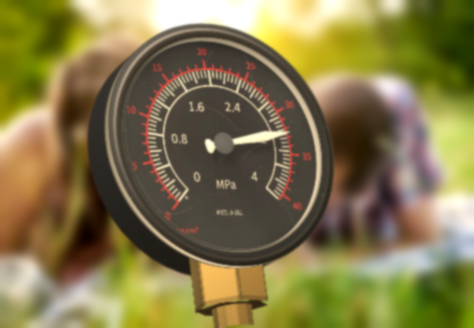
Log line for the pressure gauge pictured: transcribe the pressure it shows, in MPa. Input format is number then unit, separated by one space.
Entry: 3.2 MPa
